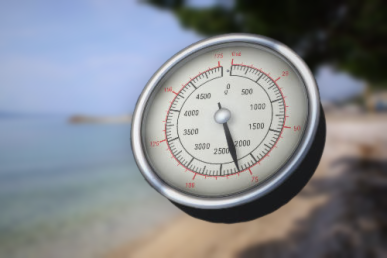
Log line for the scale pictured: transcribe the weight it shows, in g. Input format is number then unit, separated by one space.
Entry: 2250 g
